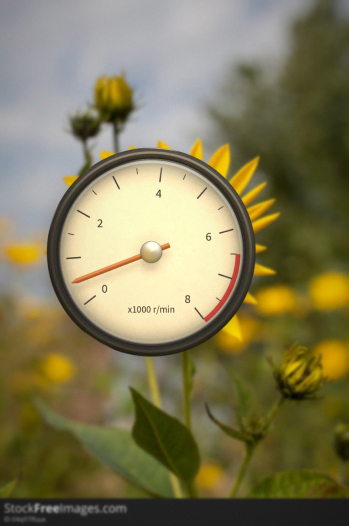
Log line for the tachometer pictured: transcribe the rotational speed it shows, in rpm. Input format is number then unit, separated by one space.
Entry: 500 rpm
